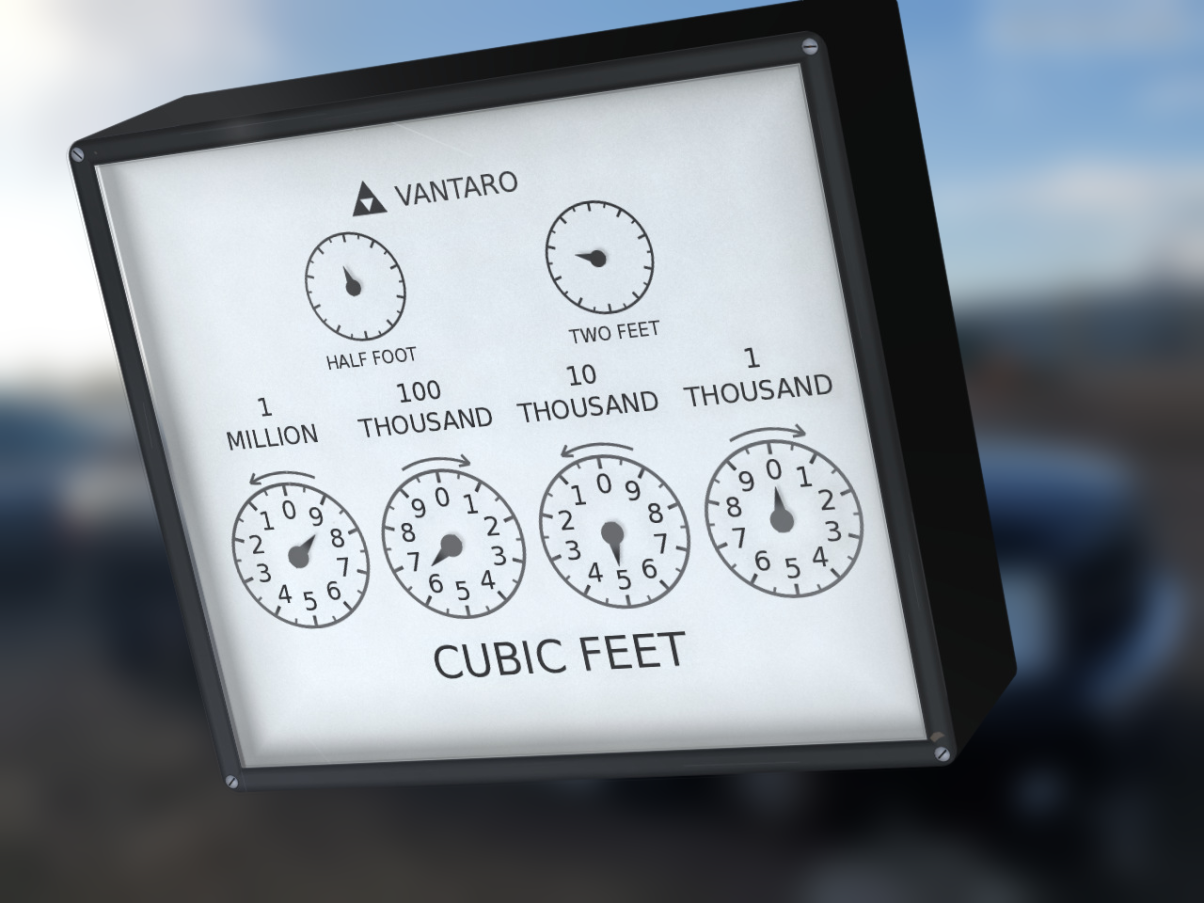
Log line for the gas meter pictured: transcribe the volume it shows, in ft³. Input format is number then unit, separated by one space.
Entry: 865000 ft³
